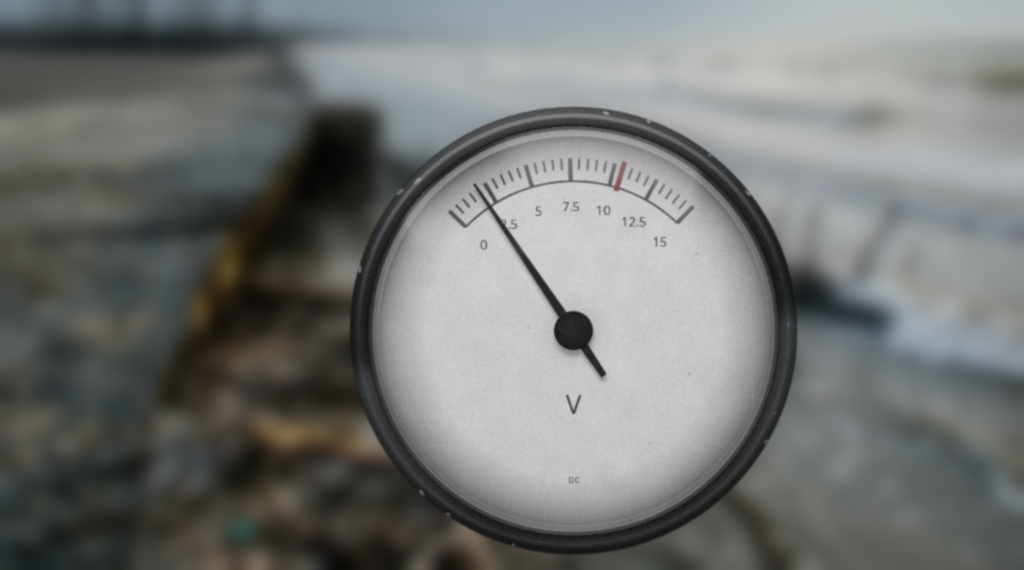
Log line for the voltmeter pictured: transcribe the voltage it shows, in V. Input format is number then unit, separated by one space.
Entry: 2 V
